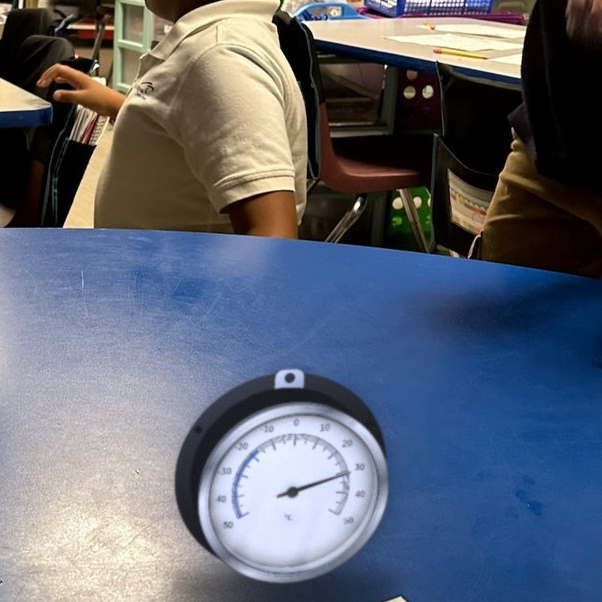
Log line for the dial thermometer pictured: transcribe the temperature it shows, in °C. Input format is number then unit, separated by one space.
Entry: 30 °C
